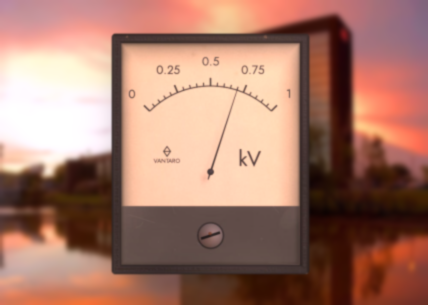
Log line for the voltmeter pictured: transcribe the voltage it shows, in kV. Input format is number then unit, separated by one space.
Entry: 0.7 kV
